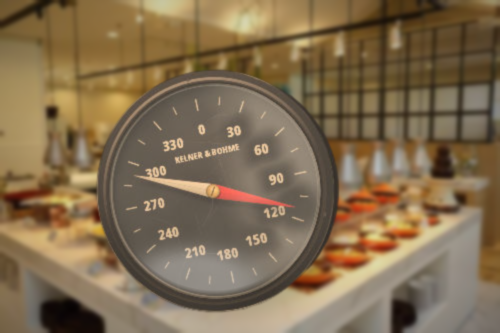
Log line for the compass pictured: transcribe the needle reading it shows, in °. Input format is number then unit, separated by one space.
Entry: 112.5 °
